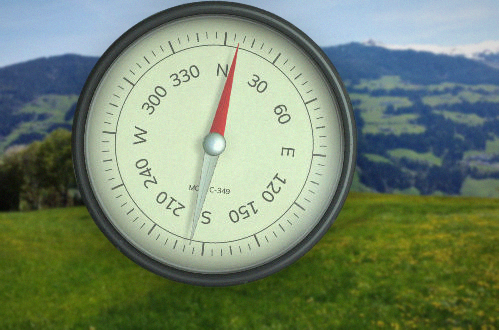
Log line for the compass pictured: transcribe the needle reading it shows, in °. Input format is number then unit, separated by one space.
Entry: 7.5 °
